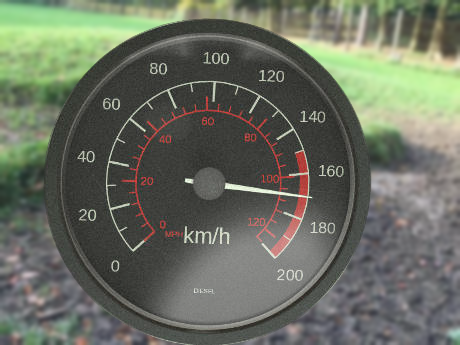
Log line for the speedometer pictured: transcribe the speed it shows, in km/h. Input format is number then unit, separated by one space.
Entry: 170 km/h
